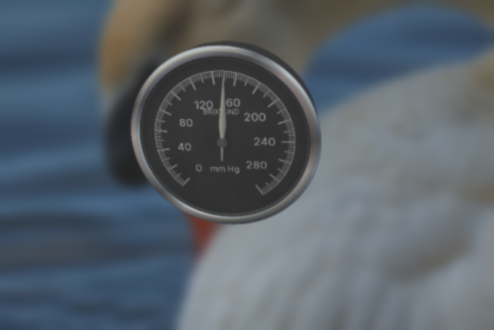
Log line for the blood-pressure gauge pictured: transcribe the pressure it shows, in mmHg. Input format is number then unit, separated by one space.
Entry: 150 mmHg
